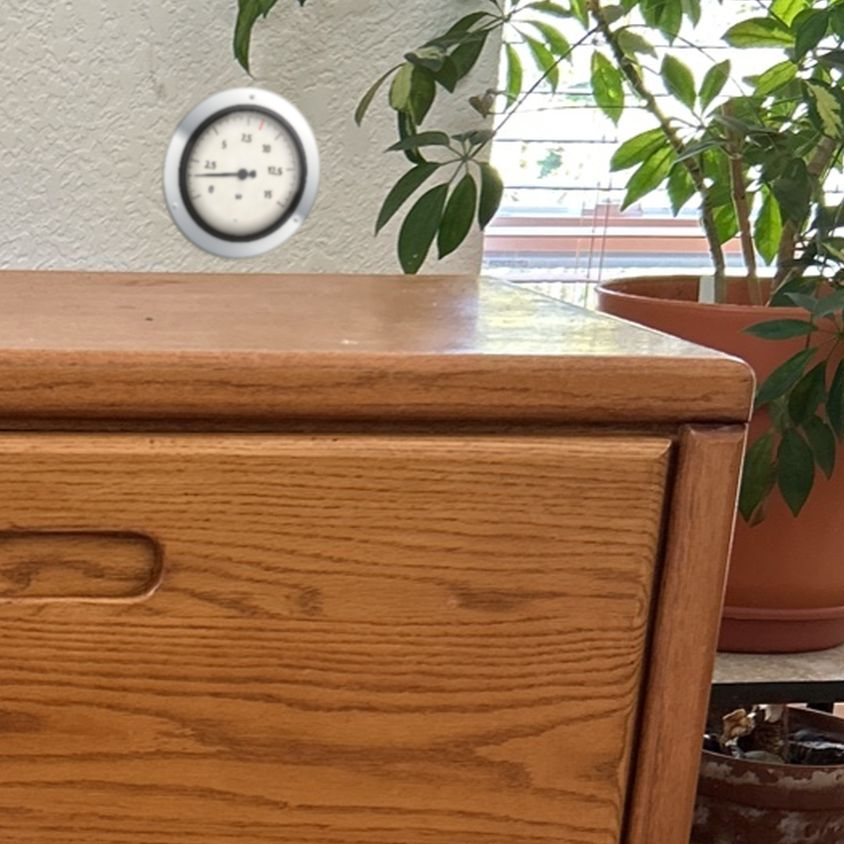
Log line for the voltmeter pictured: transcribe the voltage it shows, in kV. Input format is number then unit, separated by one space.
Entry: 1.5 kV
